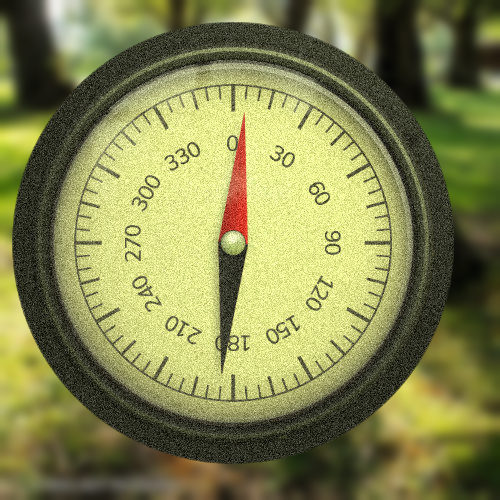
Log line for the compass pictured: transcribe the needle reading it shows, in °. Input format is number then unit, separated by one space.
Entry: 5 °
